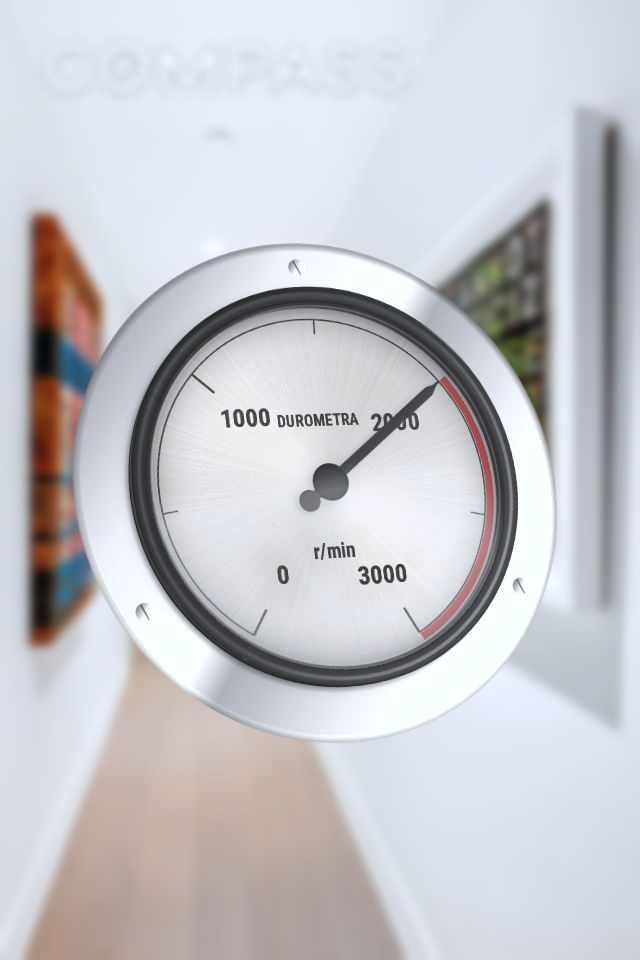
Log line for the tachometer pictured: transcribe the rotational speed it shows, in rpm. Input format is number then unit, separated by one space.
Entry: 2000 rpm
